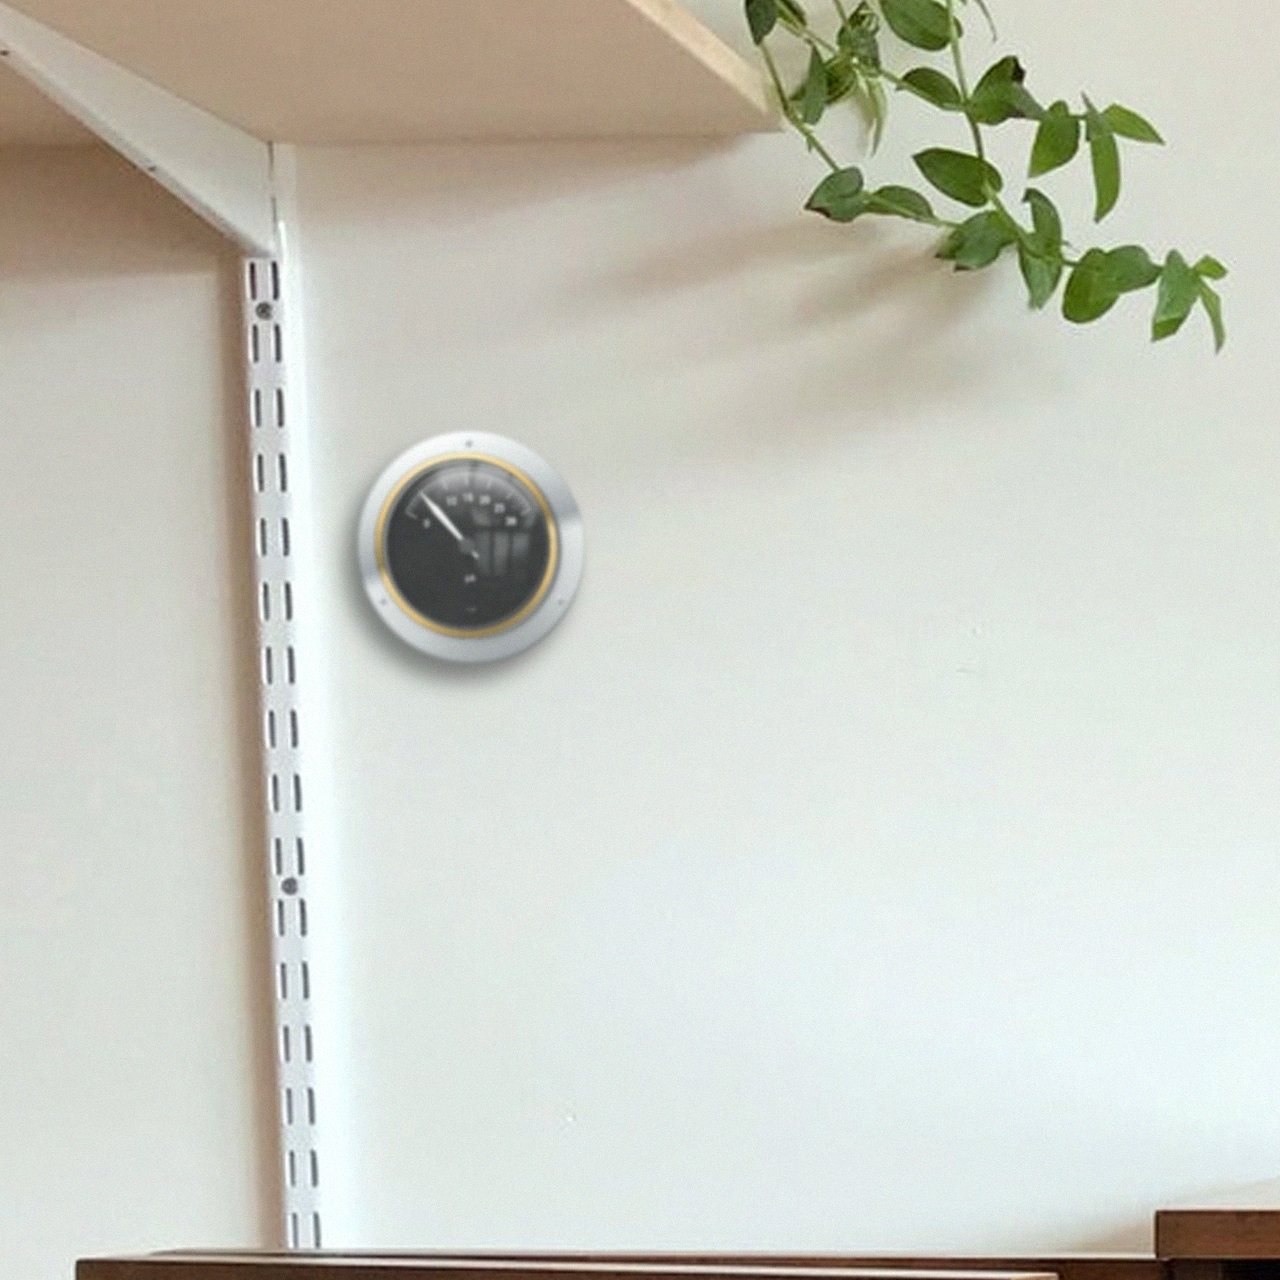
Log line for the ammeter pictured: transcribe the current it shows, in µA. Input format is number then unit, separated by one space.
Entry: 5 µA
